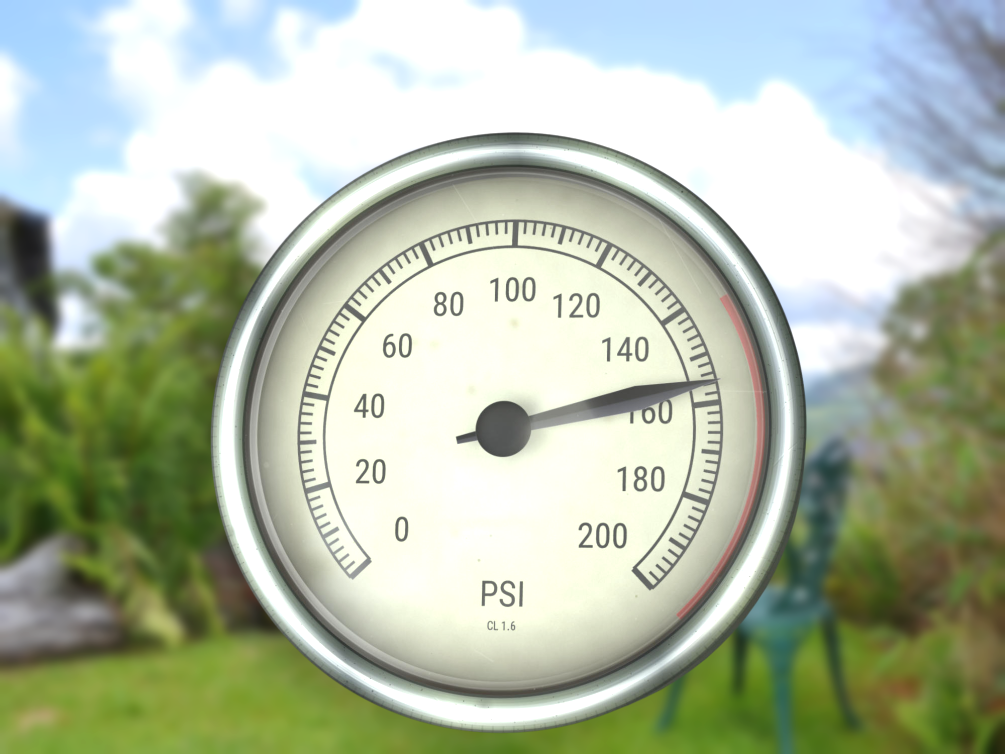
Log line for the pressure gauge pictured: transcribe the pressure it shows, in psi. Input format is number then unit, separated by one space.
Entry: 156 psi
